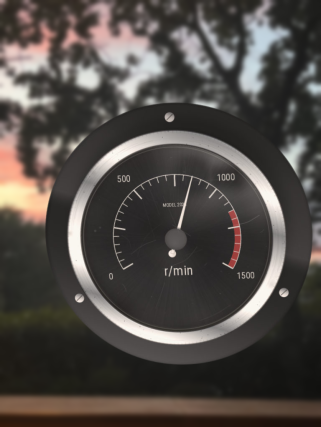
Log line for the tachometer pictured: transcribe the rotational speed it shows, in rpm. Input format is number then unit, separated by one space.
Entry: 850 rpm
